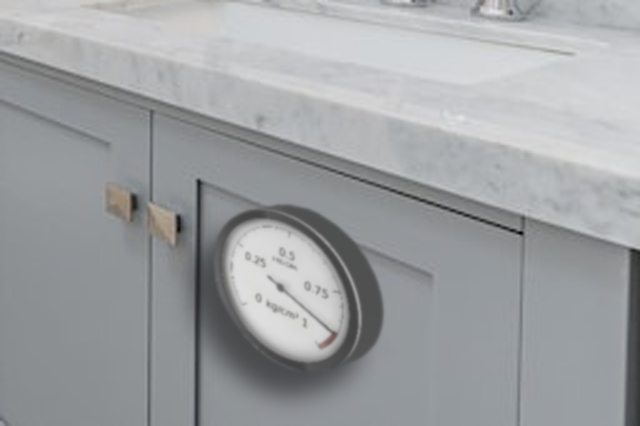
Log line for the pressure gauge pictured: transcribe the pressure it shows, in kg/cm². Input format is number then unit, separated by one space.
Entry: 0.9 kg/cm²
